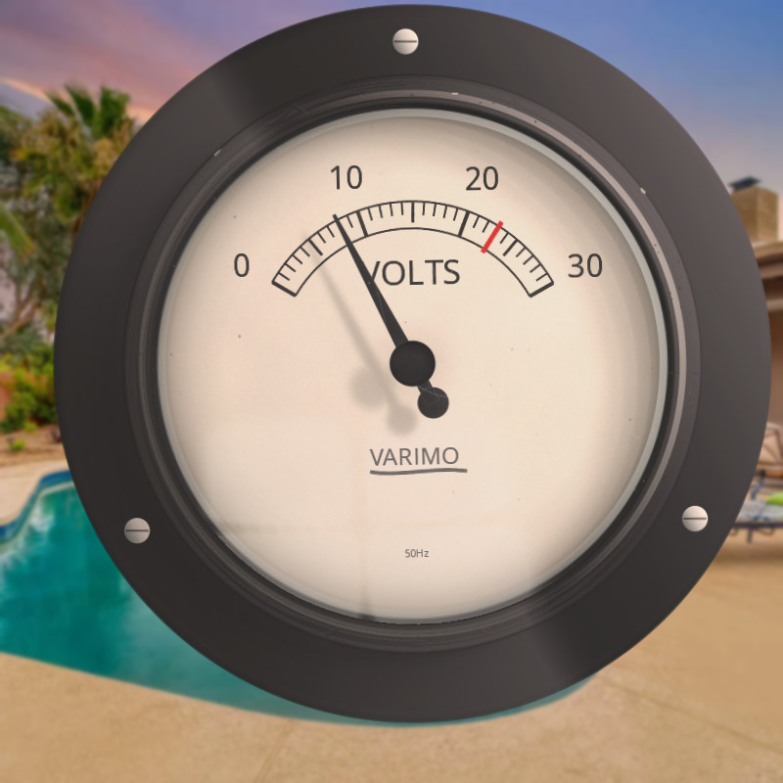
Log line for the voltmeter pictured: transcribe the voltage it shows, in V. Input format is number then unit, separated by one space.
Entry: 8 V
